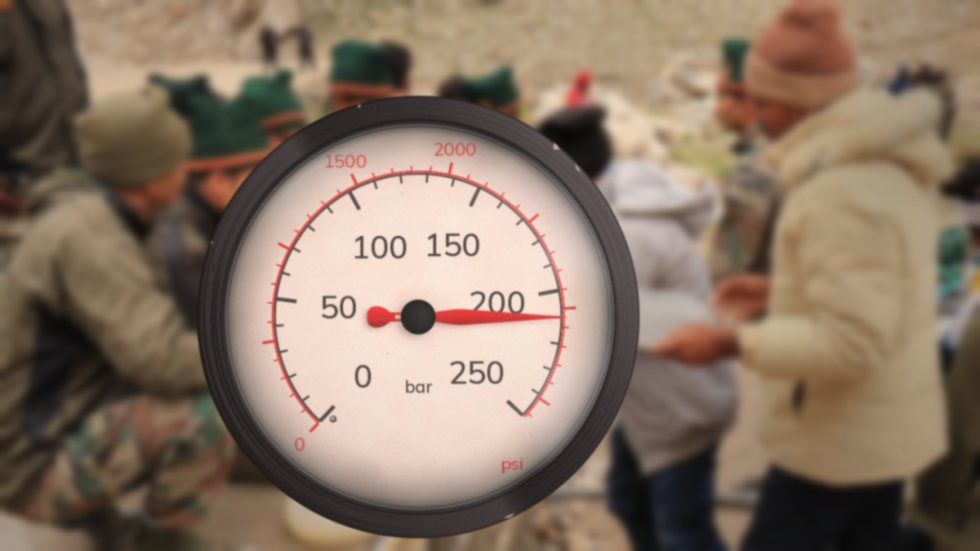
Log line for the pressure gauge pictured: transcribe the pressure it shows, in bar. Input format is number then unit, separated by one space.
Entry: 210 bar
